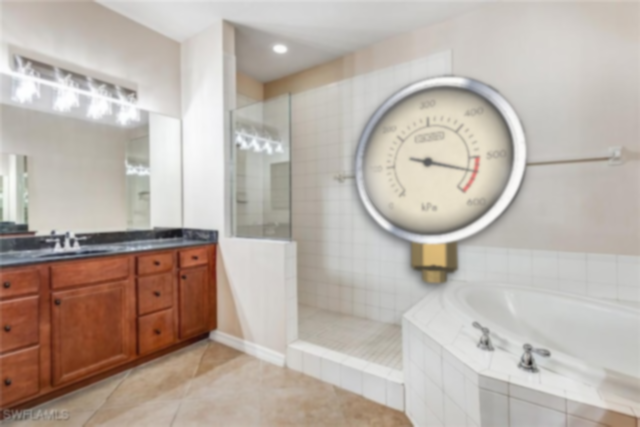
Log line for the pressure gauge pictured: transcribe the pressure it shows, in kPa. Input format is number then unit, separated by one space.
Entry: 540 kPa
